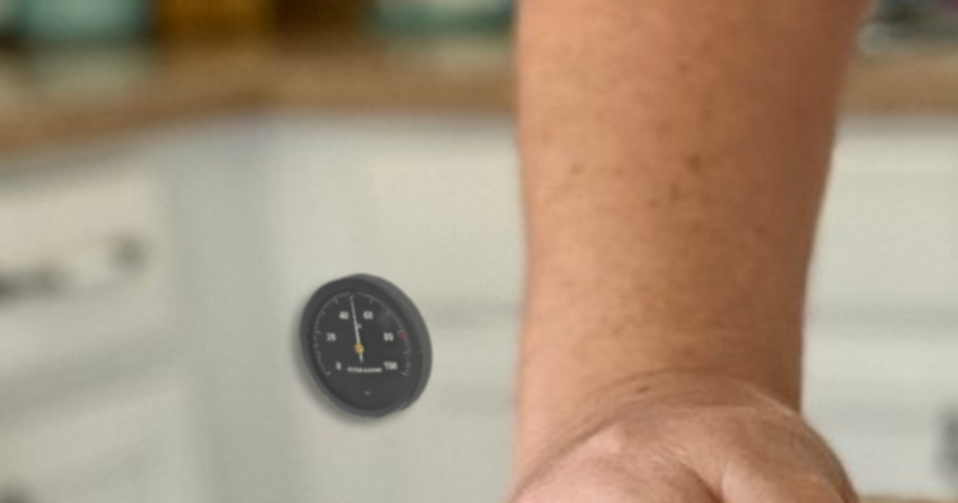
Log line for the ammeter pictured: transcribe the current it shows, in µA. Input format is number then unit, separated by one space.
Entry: 50 µA
